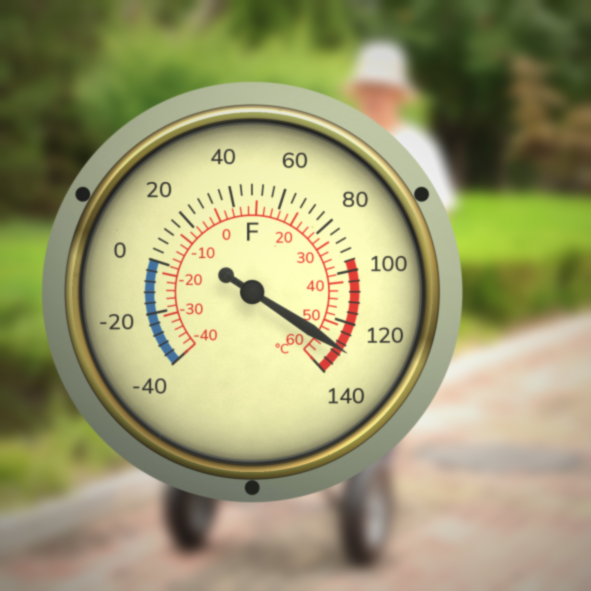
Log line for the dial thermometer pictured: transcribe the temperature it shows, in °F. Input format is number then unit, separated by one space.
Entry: 130 °F
